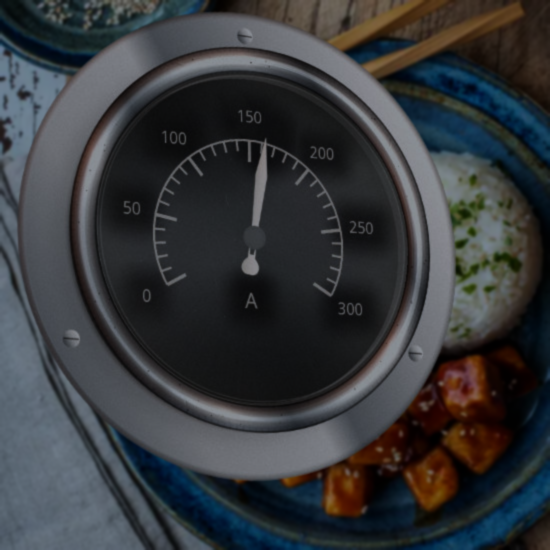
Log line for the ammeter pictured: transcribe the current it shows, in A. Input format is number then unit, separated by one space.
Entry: 160 A
